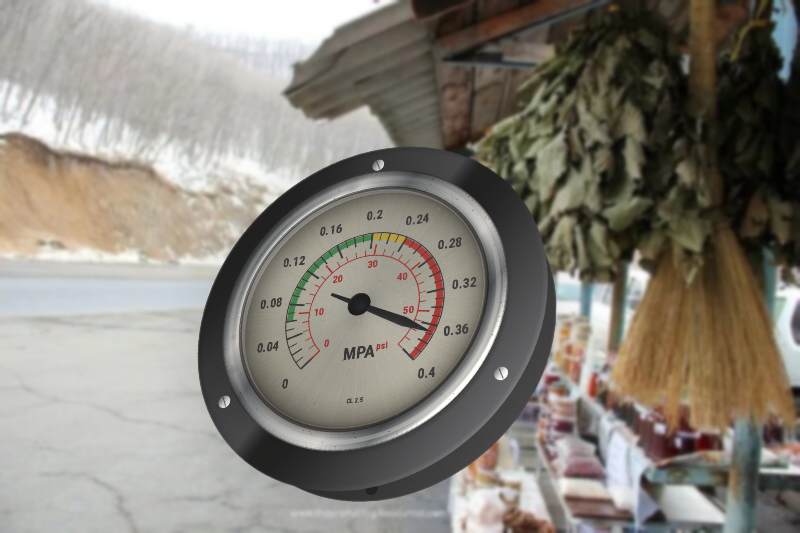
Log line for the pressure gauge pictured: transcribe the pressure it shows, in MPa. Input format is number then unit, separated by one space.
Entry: 0.37 MPa
